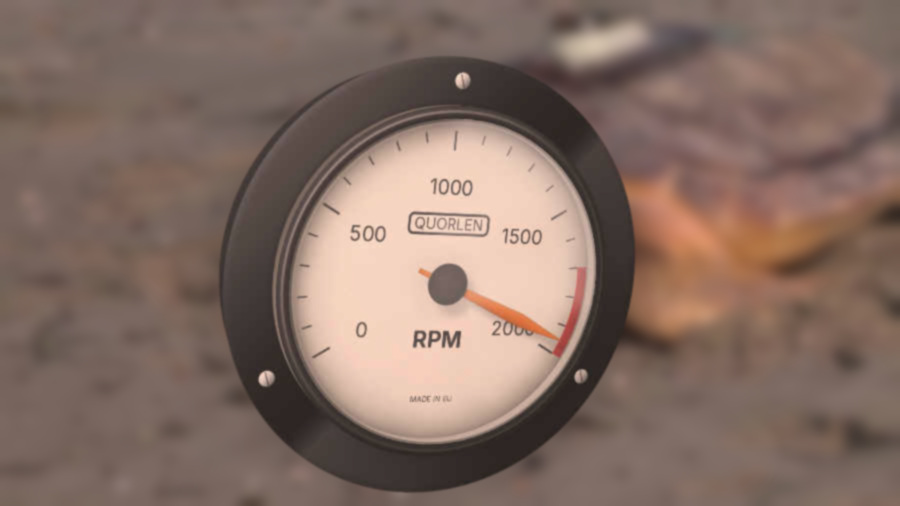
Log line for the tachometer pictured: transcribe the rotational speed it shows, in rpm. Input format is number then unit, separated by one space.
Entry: 1950 rpm
